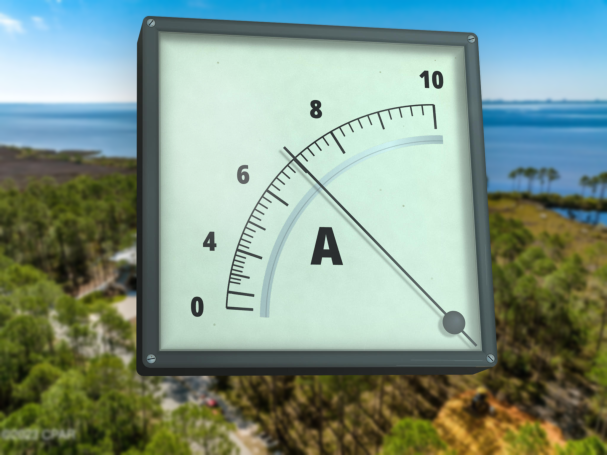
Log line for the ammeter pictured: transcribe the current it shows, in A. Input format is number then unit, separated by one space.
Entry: 7 A
